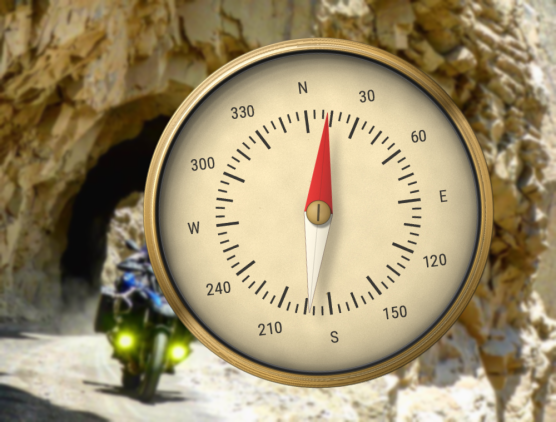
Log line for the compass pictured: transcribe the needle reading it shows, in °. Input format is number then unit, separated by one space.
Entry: 12.5 °
